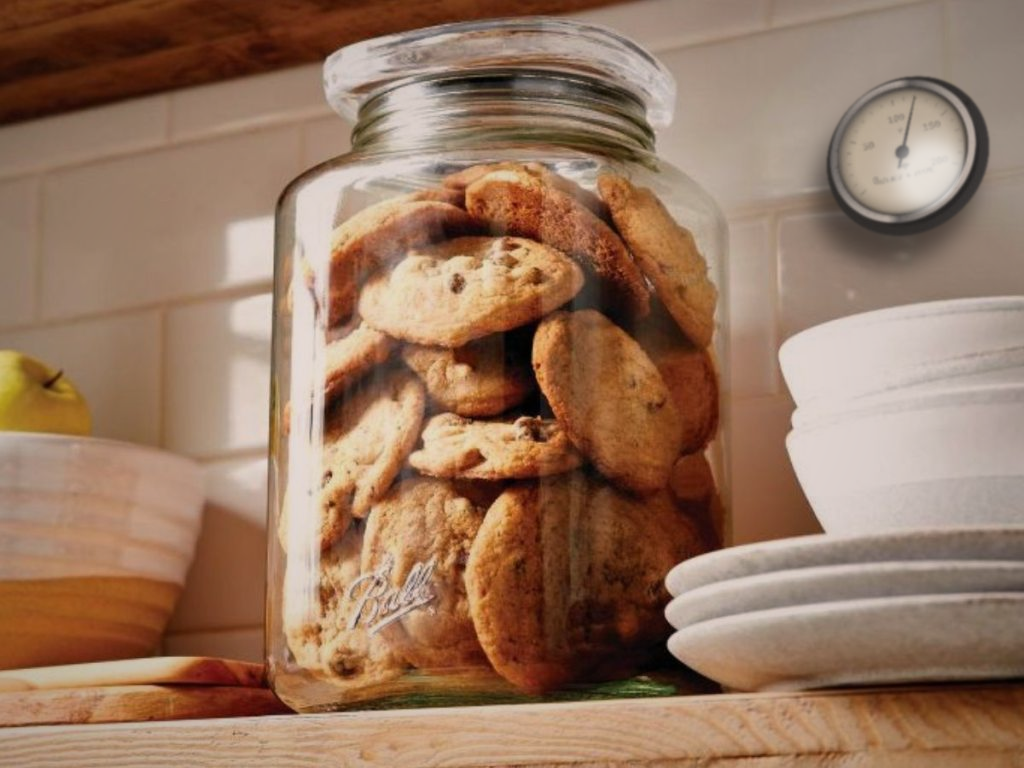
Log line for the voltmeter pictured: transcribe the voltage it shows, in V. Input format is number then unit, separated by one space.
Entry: 120 V
